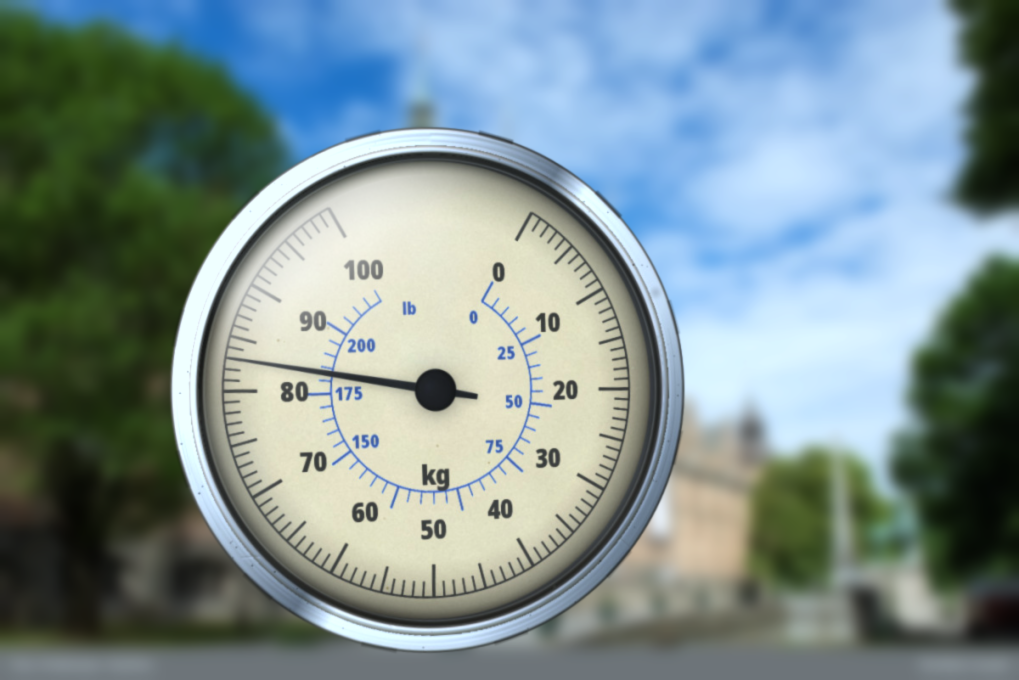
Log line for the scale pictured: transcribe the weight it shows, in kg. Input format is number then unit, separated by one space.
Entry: 83 kg
